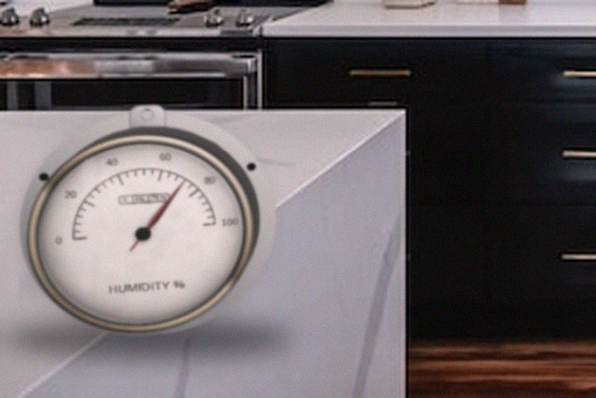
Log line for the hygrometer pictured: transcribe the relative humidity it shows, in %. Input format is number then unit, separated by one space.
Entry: 72 %
